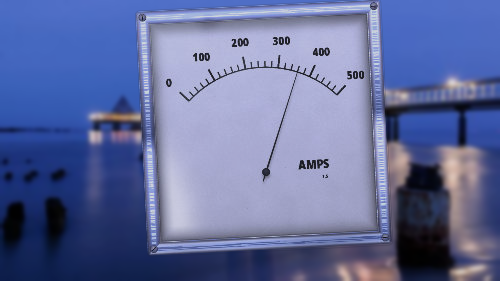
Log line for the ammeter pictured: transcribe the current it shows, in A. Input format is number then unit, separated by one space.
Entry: 360 A
